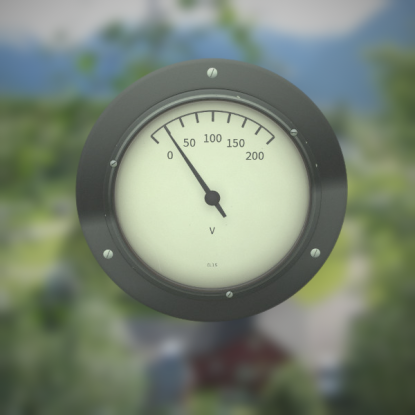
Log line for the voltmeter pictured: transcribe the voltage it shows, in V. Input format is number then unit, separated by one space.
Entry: 25 V
